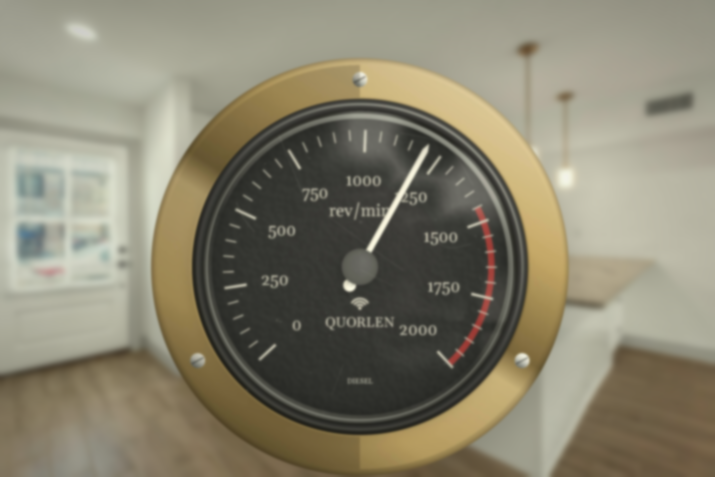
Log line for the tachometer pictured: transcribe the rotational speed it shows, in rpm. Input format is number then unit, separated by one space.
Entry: 1200 rpm
